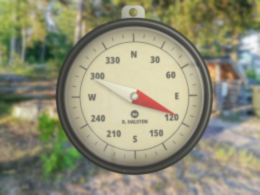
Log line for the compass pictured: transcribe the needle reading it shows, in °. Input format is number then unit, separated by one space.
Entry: 115 °
